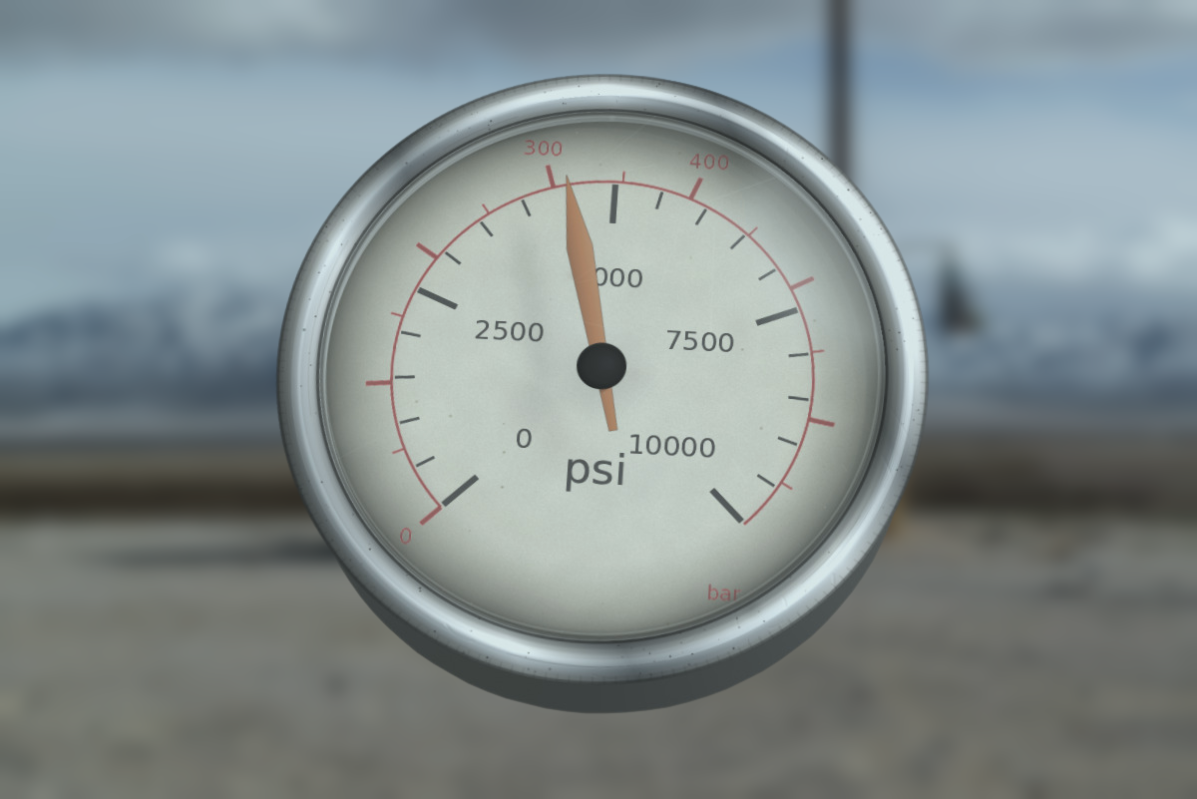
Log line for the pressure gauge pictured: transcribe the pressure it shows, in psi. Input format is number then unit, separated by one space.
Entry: 4500 psi
